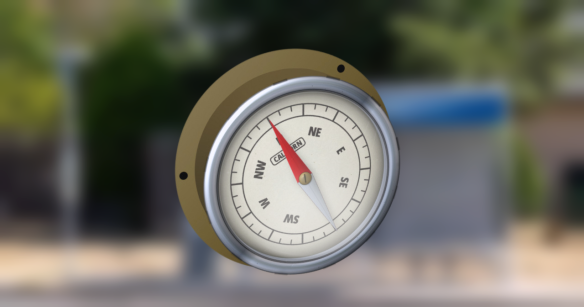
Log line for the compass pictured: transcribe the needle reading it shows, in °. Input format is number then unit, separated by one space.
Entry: 0 °
